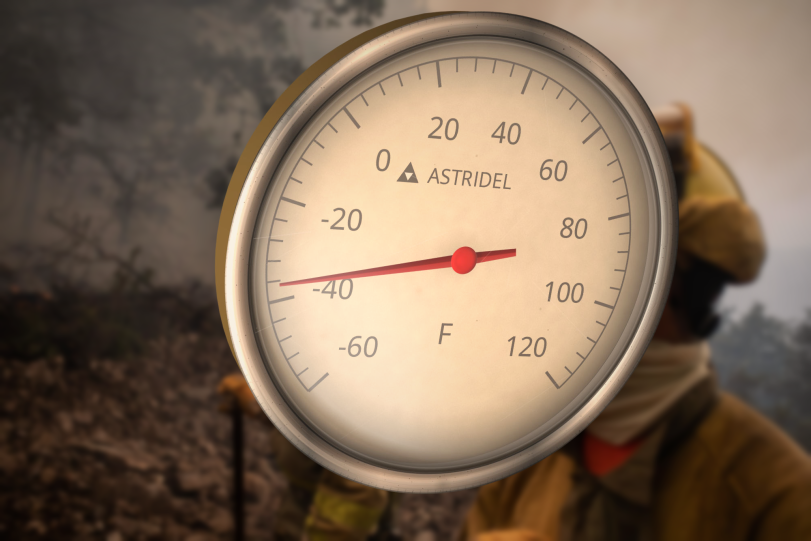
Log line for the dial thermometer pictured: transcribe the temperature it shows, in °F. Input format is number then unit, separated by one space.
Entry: -36 °F
